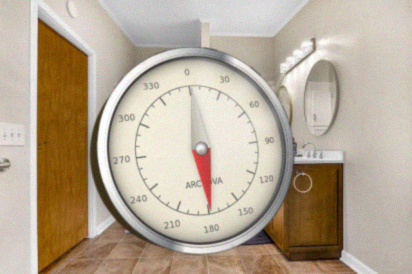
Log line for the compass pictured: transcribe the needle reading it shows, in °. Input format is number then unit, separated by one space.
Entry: 180 °
